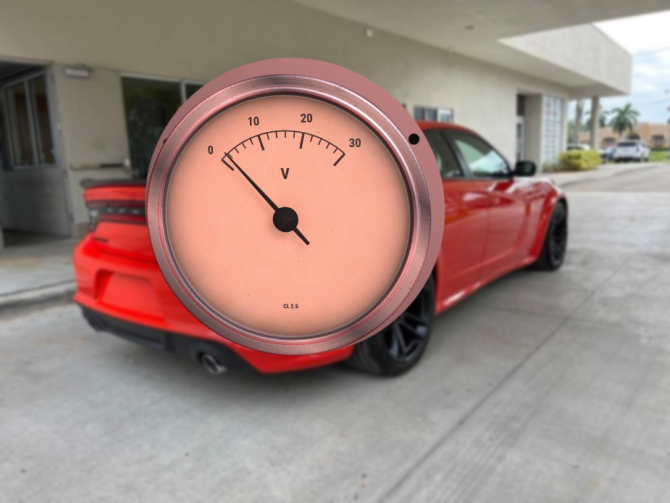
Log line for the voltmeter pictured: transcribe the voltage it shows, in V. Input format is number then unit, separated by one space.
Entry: 2 V
